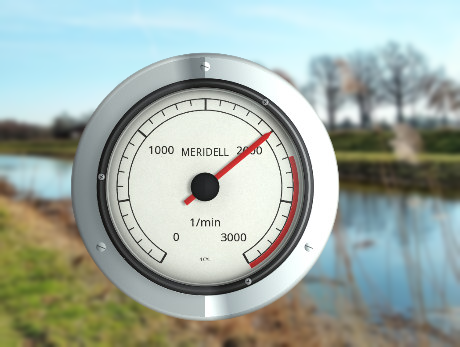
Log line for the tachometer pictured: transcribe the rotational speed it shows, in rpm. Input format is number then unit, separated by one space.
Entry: 2000 rpm
